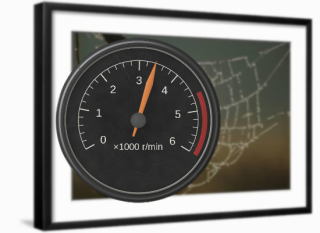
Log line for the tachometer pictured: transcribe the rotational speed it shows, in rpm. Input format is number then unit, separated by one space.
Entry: 3400 rpm
